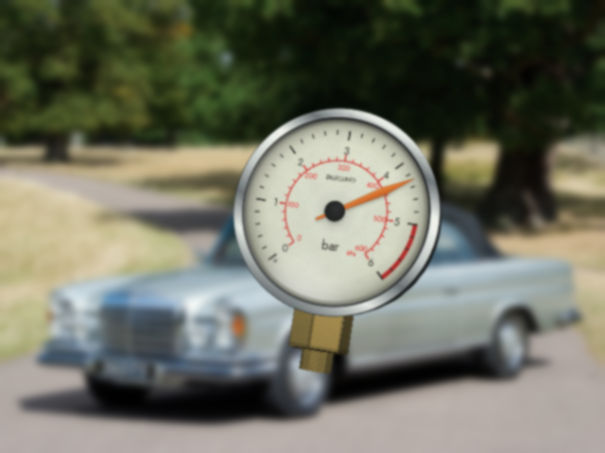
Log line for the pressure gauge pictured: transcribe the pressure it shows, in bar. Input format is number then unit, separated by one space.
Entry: 4.3 bar
